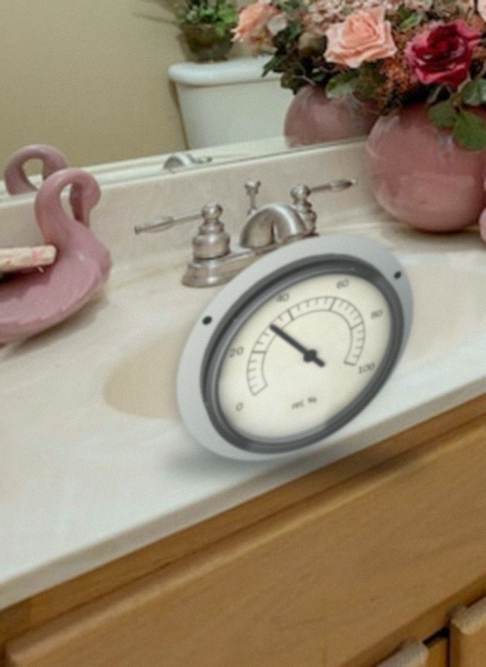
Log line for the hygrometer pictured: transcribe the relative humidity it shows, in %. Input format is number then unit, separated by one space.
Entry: 32 %
